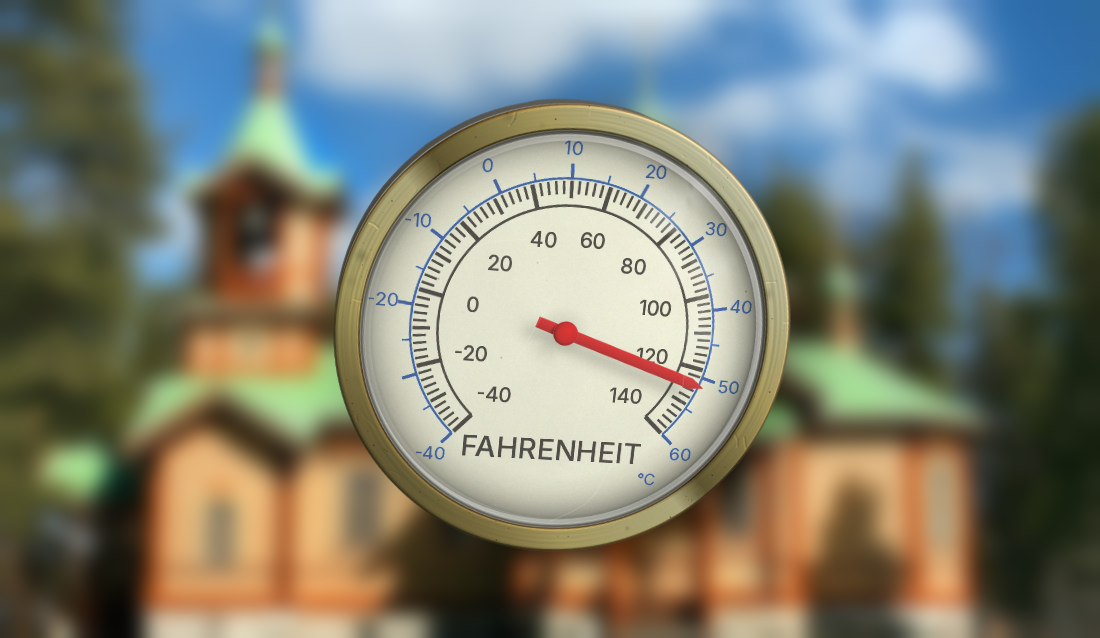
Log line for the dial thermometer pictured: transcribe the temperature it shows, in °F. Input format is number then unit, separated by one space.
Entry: 124 °F
